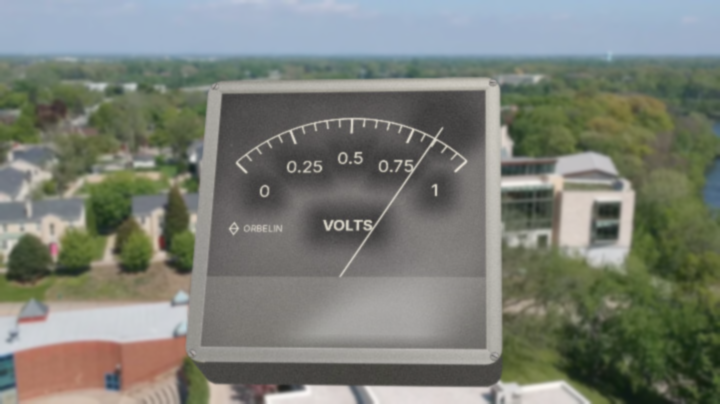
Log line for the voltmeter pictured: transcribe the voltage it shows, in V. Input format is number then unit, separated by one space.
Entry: 0.85 V
